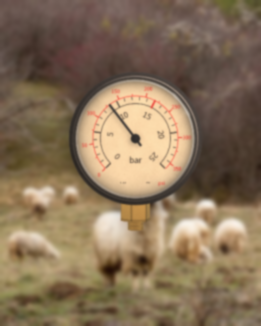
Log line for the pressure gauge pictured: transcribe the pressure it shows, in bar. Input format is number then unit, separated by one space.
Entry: 9 bar
